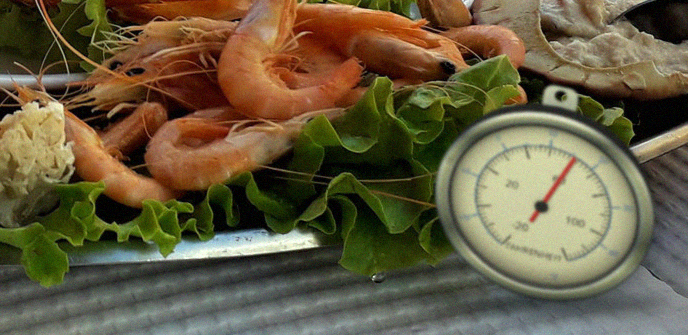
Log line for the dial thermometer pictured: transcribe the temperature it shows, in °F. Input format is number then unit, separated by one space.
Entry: 60 °F
